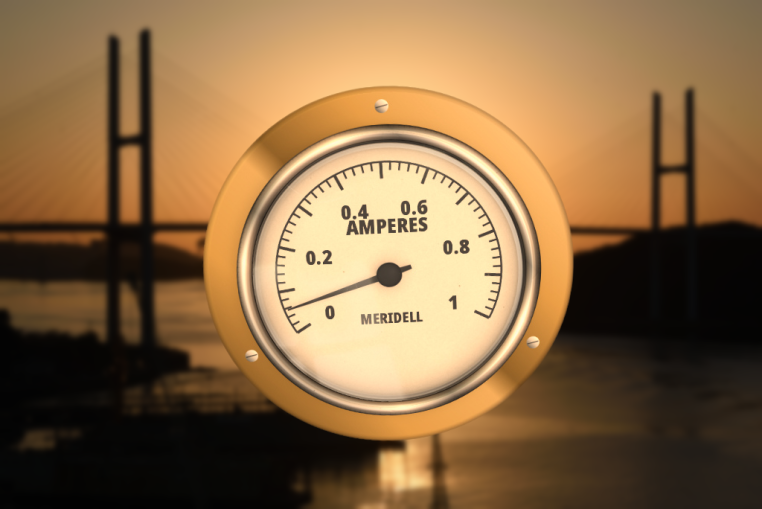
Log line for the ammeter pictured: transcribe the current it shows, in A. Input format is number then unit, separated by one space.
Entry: 0.06 A
